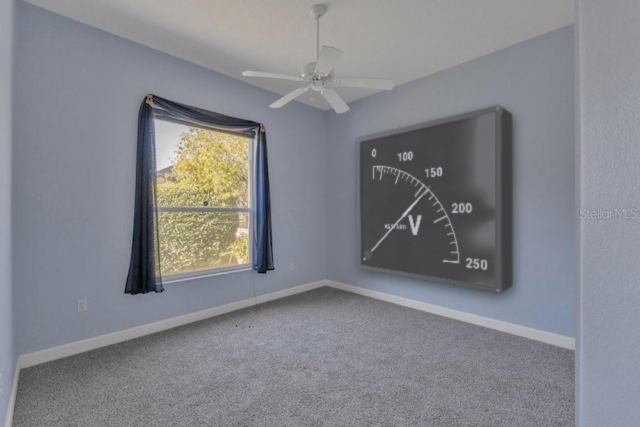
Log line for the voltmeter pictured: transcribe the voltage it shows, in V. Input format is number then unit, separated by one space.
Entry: 160 V
